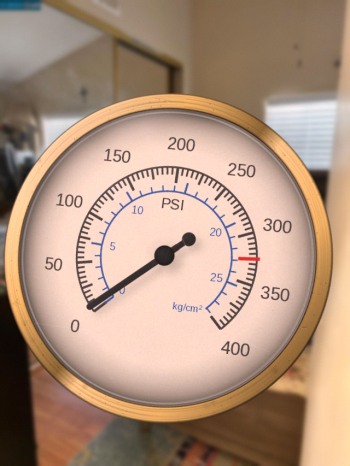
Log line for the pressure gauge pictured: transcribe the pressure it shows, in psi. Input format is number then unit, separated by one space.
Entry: 5 psi
